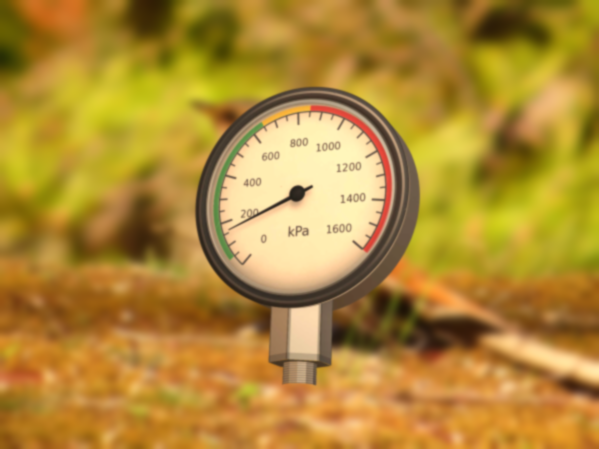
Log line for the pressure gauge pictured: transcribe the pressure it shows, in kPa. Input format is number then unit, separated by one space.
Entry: 150 kPa
